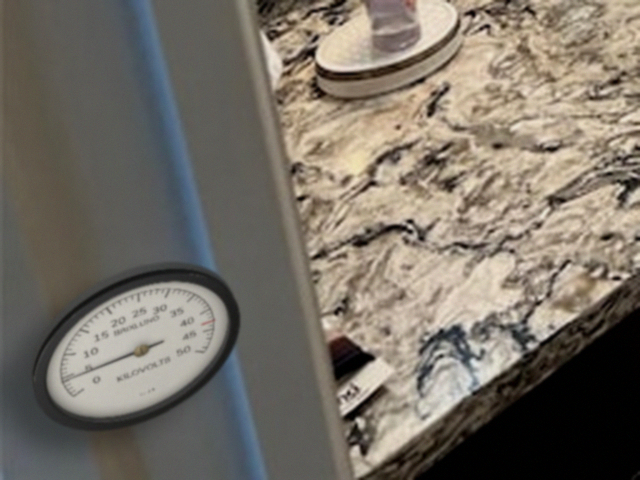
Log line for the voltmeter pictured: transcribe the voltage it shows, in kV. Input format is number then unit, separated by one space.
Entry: 5 kV
